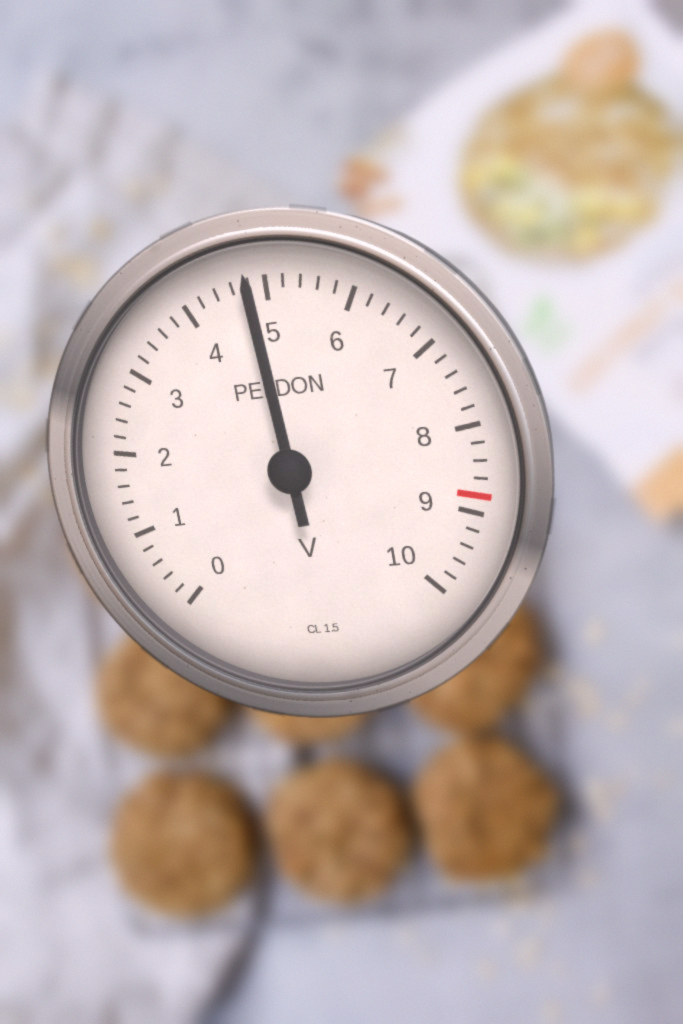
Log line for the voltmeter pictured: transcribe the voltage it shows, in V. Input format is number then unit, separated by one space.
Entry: 4.8 V
